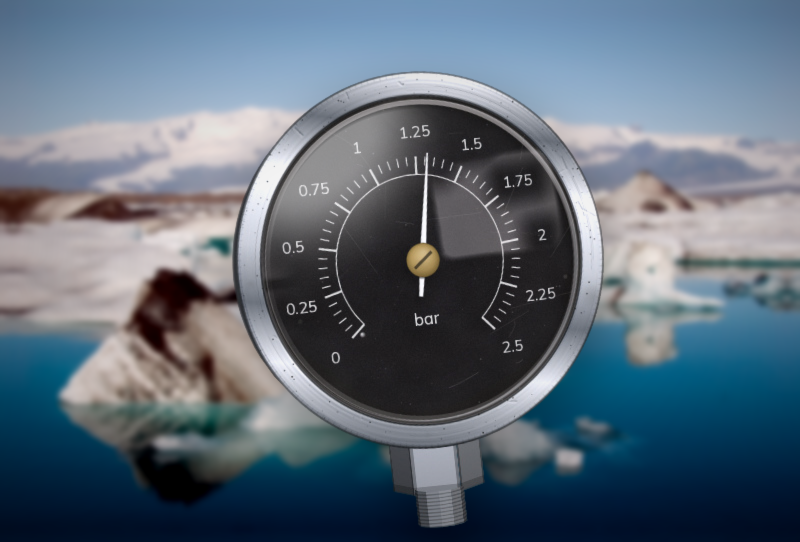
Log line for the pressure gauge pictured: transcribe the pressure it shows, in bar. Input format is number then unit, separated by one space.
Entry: 1.3 bar
